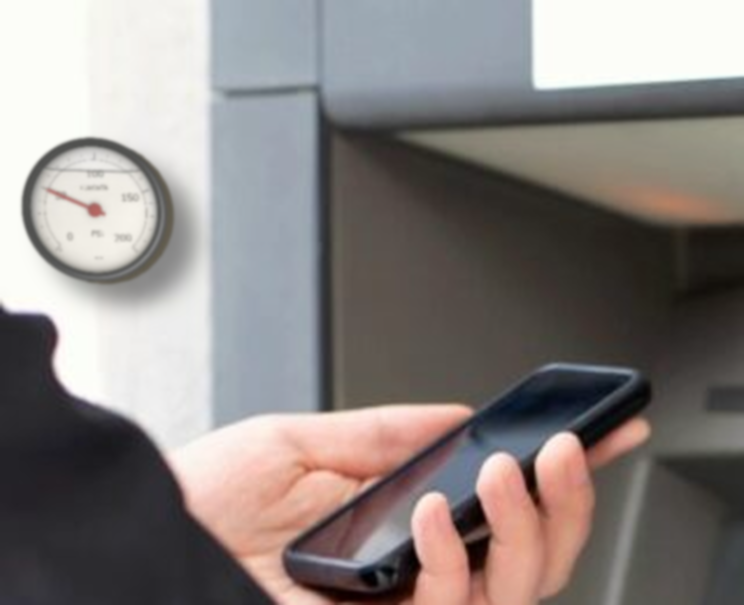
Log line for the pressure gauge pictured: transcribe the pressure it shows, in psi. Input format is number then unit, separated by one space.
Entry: 50 psi
